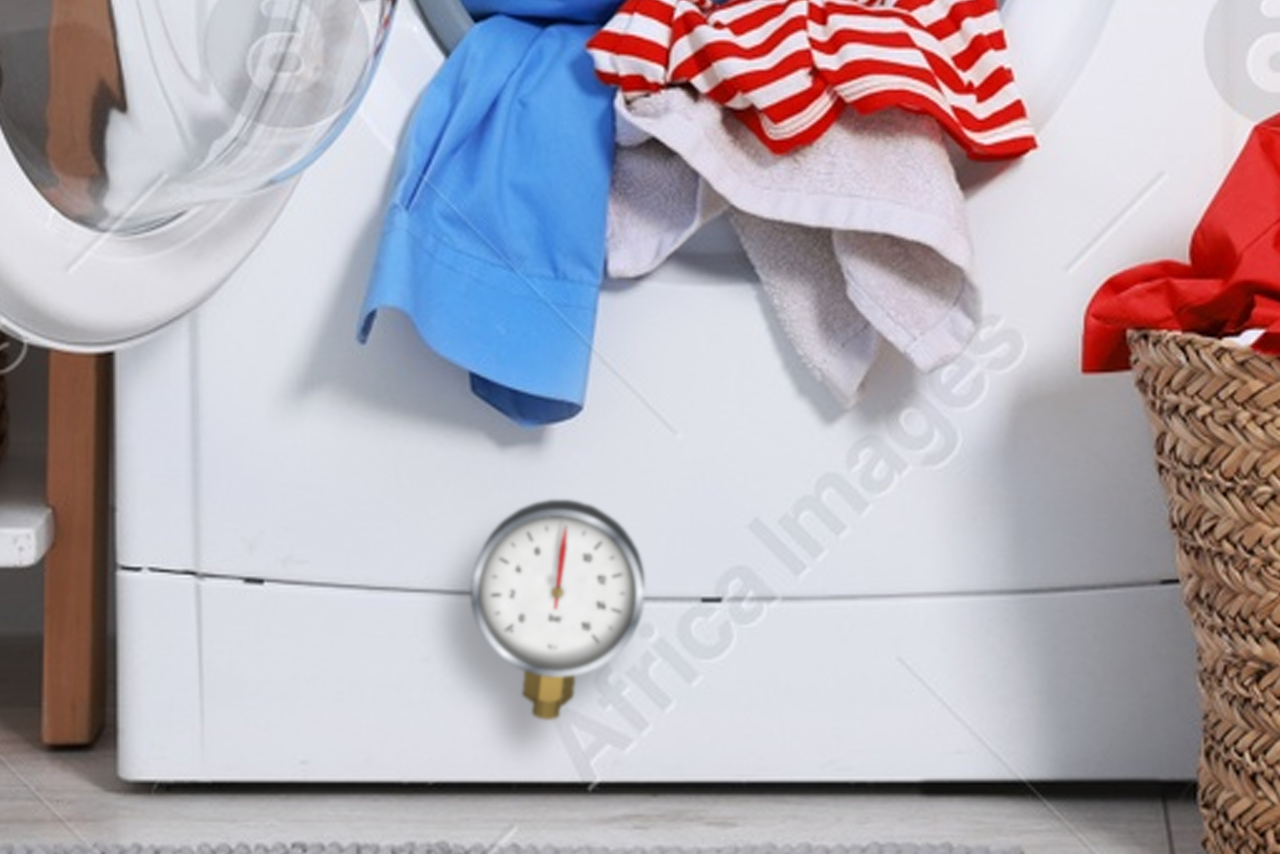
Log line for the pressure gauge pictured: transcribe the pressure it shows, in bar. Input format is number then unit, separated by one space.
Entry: 8 bar
